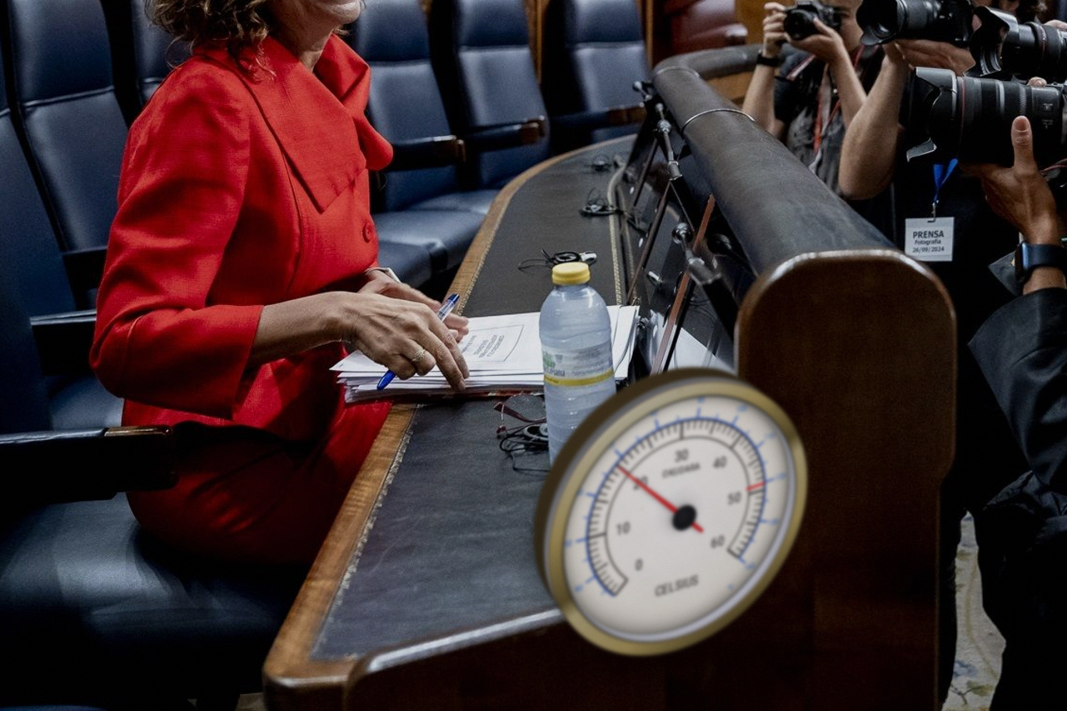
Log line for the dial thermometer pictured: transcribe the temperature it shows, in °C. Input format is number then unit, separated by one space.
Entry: 20 °C
